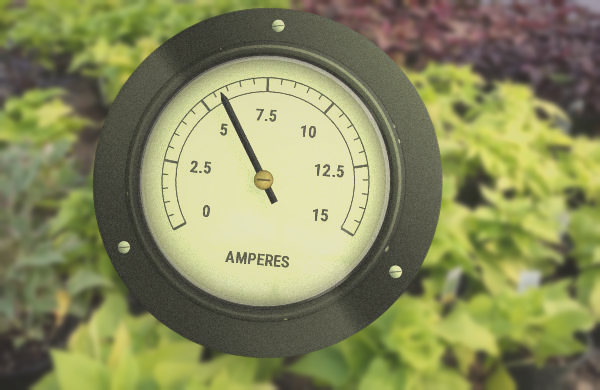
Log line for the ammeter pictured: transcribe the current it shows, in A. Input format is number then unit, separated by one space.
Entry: 5.75 A
